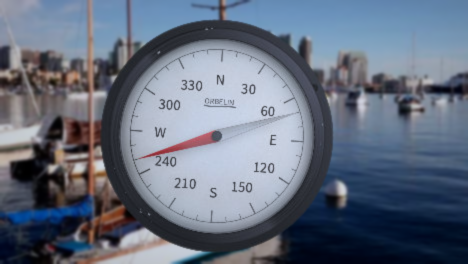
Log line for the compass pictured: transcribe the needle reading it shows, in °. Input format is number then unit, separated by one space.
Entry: 250 °
